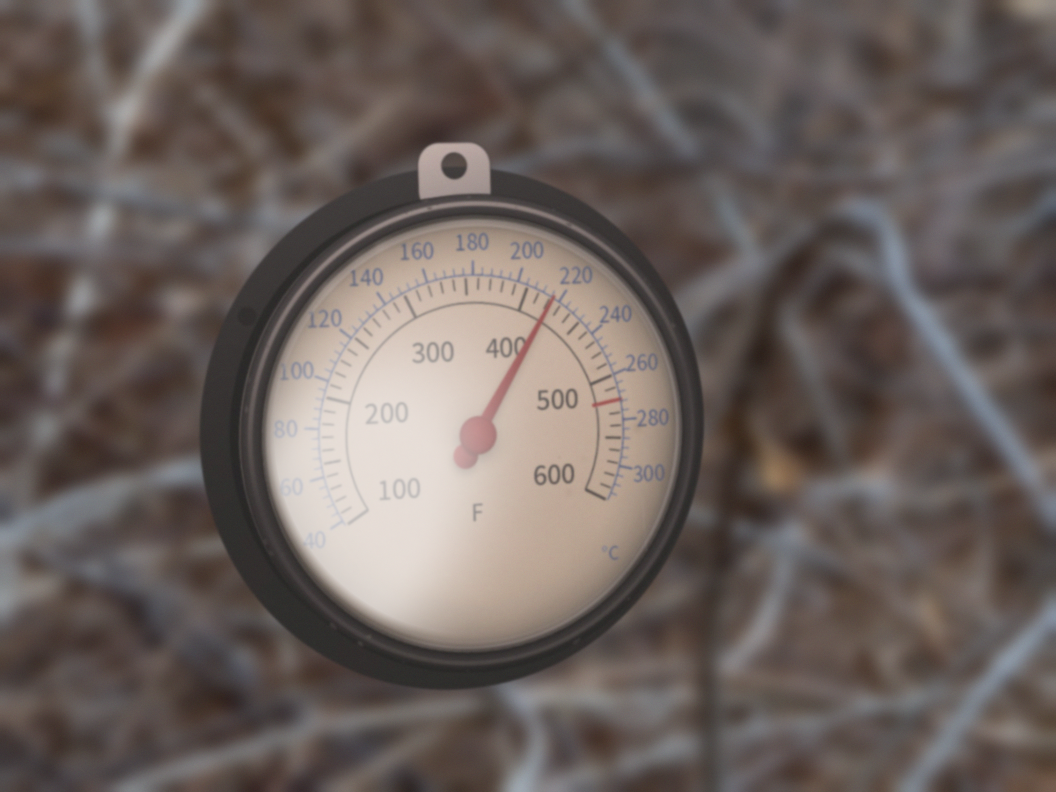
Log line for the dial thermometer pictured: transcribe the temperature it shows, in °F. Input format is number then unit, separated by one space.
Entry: 420 °F
